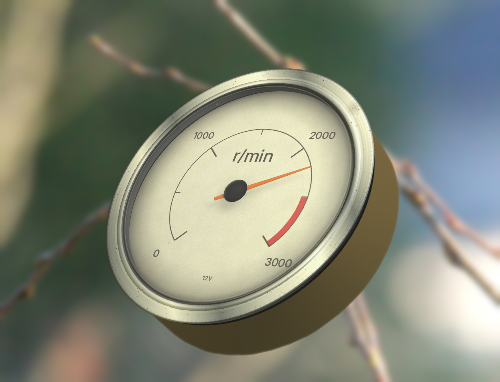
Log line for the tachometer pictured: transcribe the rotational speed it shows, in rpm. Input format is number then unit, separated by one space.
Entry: 2250 rpm
